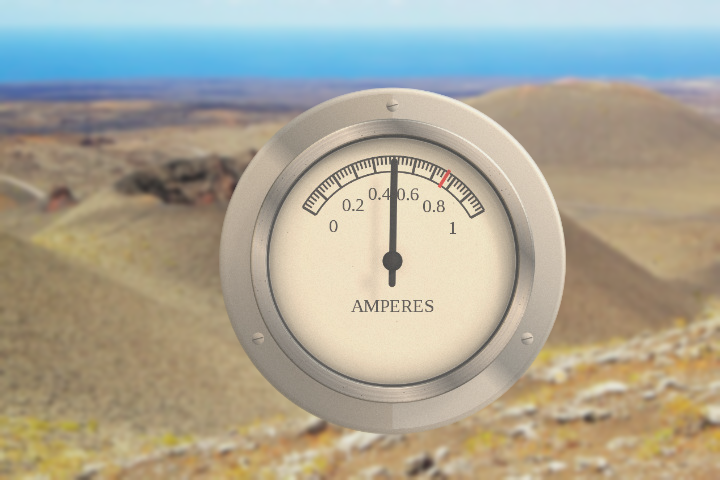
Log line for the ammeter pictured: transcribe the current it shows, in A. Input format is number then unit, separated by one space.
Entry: 0.5 A
